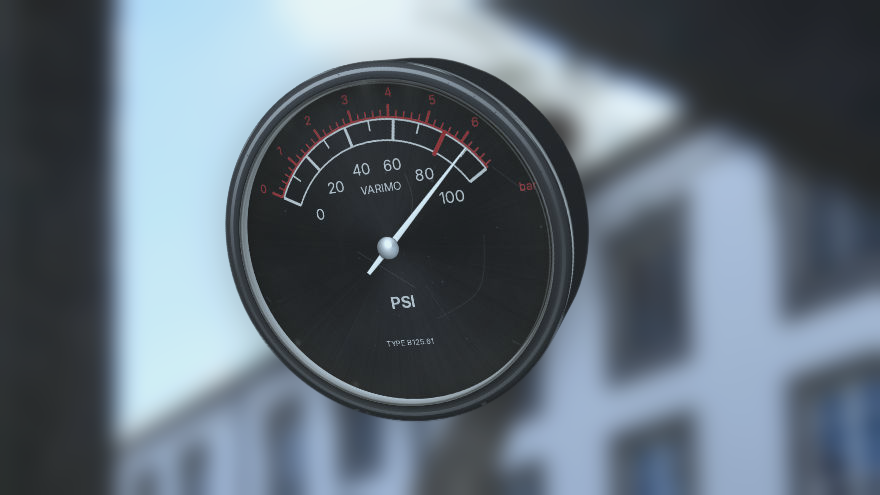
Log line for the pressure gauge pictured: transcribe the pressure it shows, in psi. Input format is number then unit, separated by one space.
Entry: 90 psi
